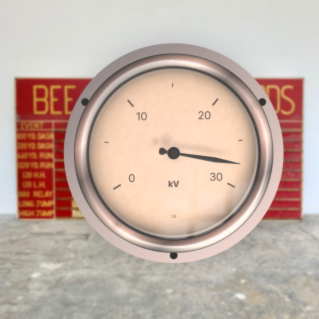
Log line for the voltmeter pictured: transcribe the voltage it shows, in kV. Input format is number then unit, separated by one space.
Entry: 27.5 kV
